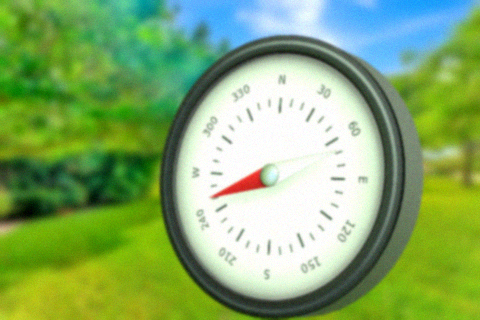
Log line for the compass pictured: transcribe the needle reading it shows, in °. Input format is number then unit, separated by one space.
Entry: 250 °
